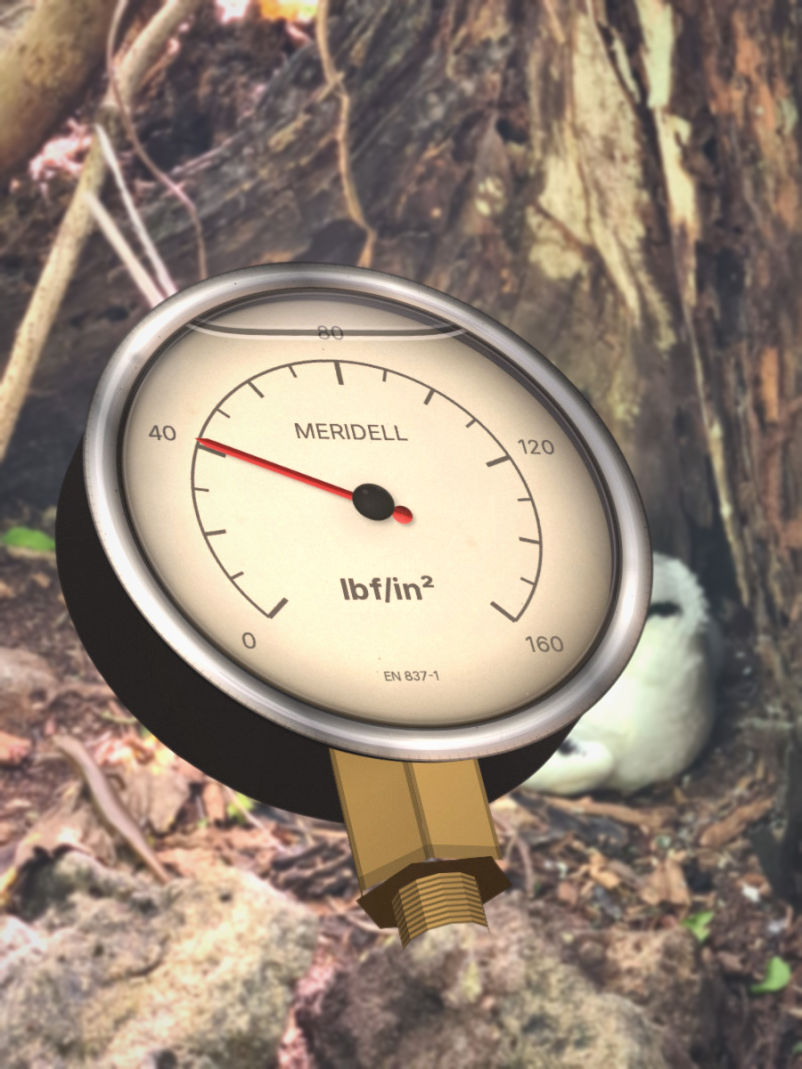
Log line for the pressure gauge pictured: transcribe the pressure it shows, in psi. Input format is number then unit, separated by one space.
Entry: 40 psi
